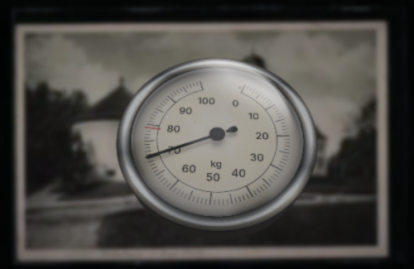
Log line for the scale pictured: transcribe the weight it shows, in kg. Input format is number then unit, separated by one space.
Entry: 70 kg
